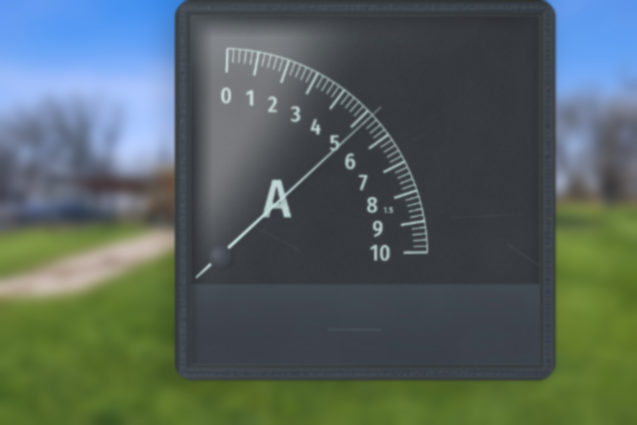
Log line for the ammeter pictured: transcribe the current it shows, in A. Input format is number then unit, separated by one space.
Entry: 5.2 A
